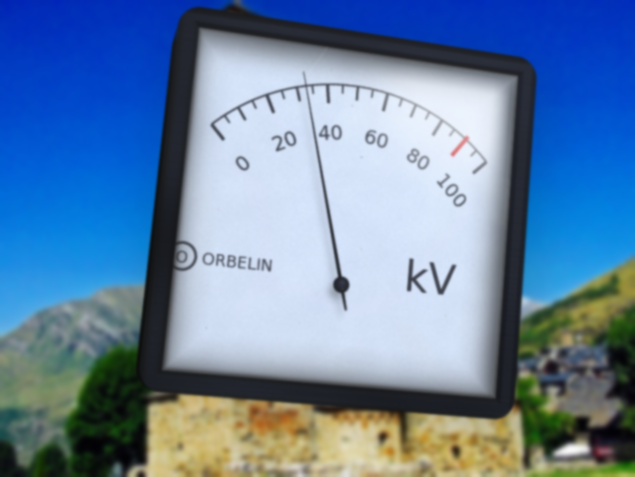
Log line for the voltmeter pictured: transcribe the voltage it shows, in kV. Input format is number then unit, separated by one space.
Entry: 32.5 kV
